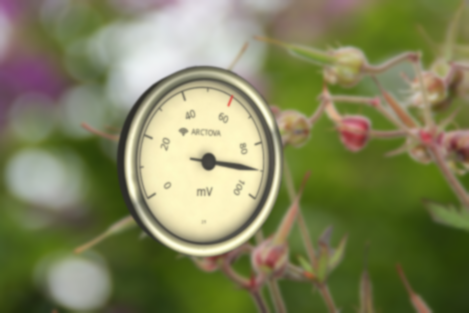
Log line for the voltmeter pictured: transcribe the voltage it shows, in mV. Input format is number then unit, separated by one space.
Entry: 90 mV
